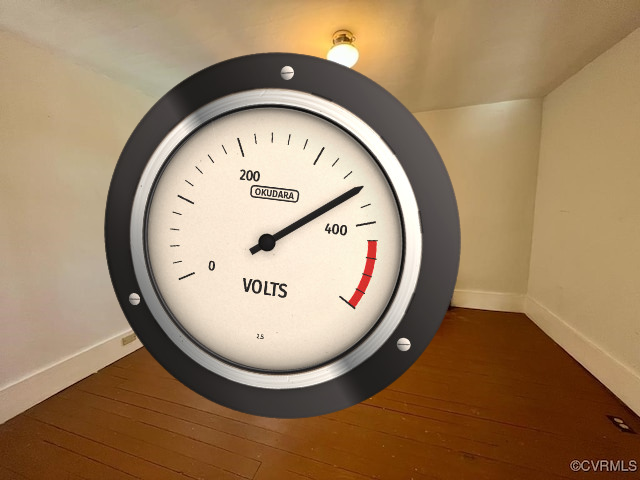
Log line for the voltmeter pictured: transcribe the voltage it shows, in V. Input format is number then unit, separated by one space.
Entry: 360 V
